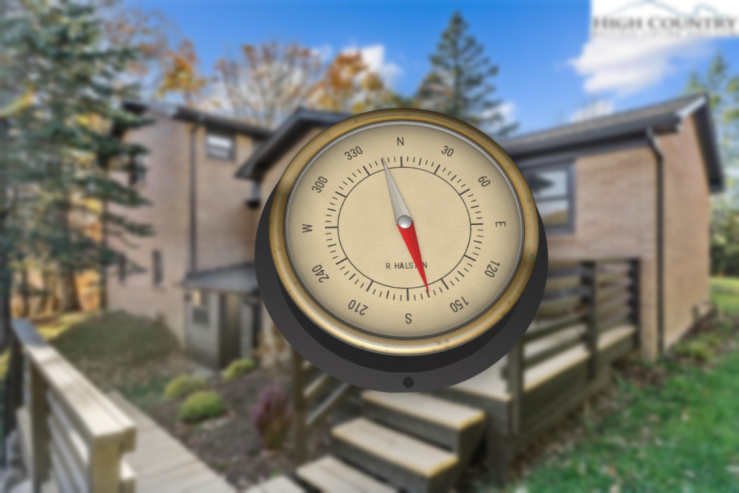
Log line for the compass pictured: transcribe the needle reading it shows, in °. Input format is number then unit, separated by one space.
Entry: 165 °
